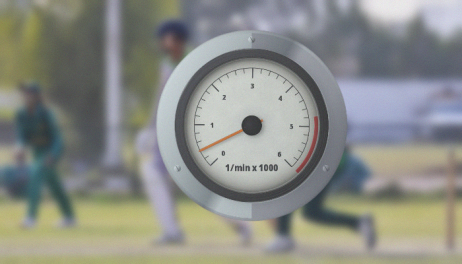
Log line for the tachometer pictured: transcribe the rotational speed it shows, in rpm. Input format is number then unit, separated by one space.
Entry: 400 rpm
